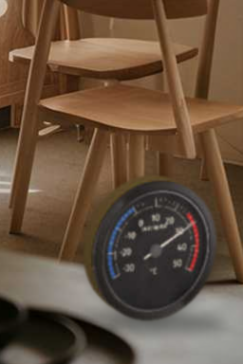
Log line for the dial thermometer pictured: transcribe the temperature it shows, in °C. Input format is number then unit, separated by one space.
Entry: 30 °C
